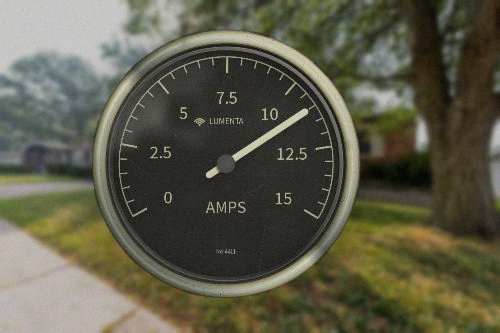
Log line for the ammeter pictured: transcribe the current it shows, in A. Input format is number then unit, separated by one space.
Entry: 11 A
